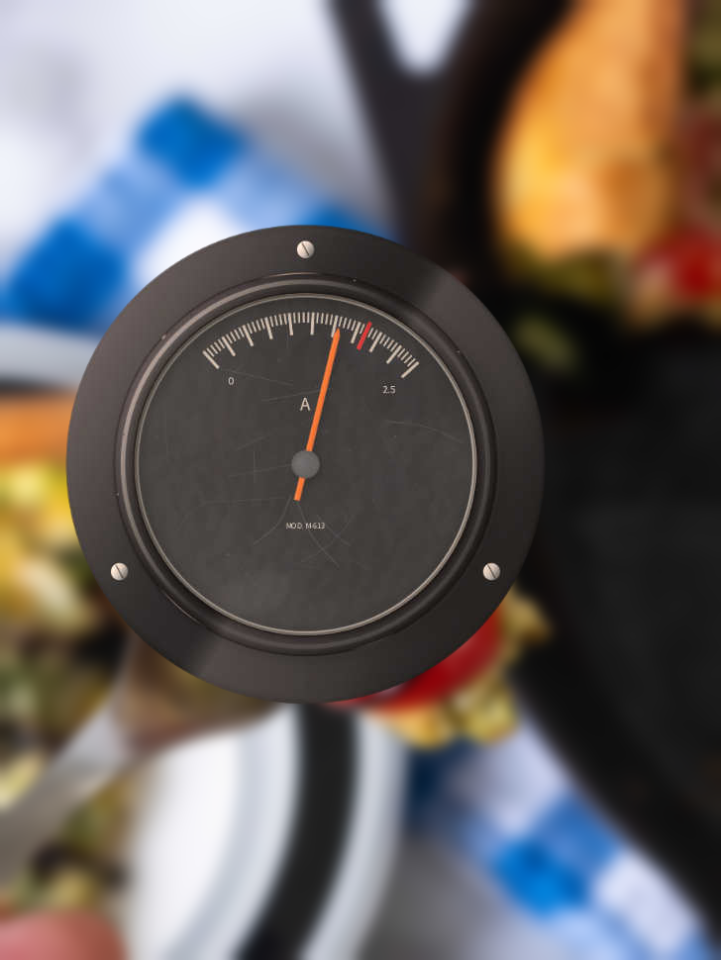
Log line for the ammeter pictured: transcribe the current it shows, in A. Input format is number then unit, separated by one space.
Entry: 1.55 A
